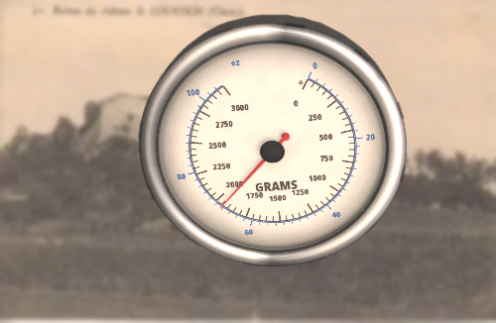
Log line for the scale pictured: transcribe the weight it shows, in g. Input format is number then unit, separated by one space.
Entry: 1950 g
